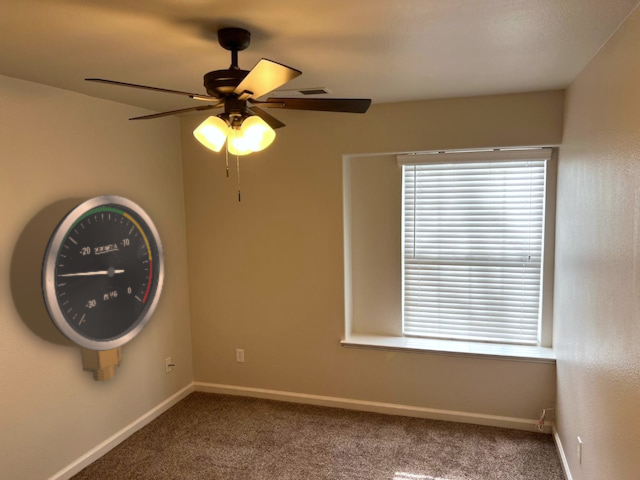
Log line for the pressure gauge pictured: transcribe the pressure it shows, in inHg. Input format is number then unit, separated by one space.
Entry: -24 inHg
